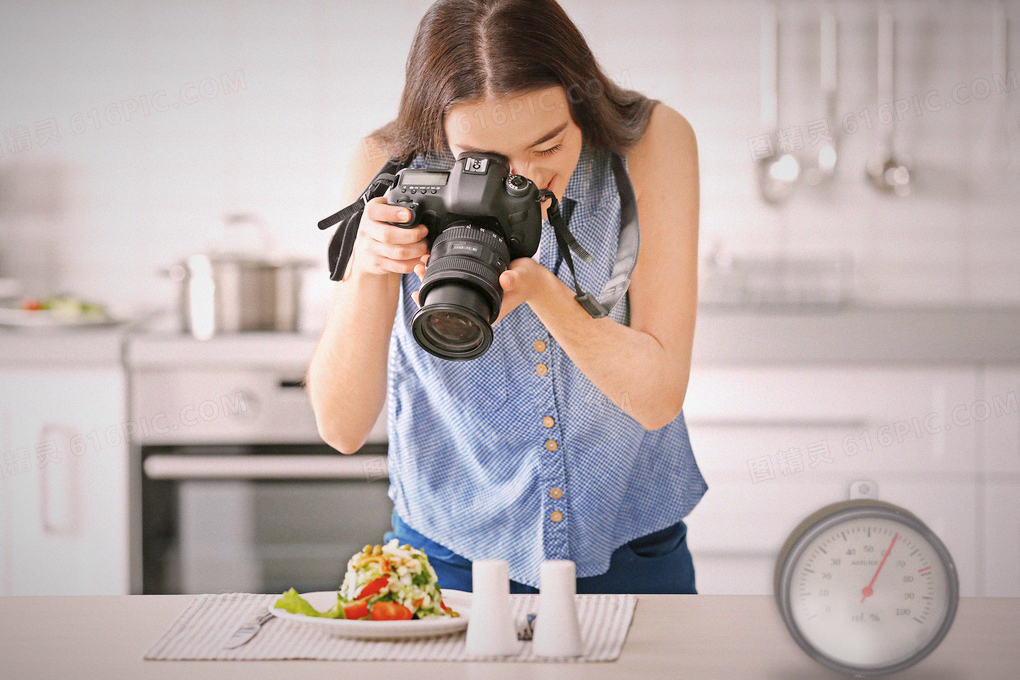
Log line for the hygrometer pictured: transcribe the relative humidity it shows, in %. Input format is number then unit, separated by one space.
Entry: 60 %
